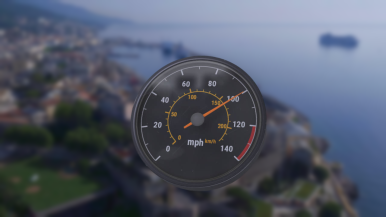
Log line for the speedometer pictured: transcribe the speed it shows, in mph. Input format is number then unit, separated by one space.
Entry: 100 mph
